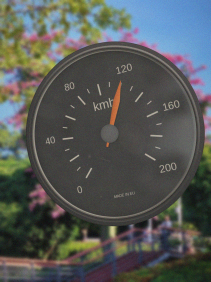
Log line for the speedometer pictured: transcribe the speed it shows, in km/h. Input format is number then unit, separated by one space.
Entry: 120 km/h
